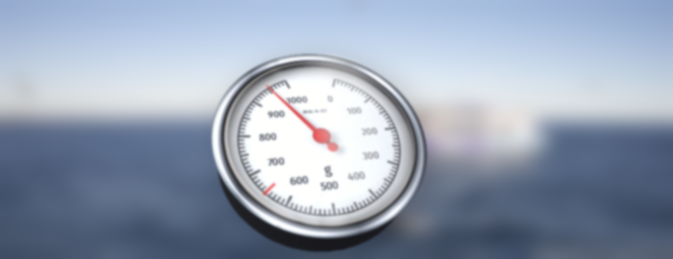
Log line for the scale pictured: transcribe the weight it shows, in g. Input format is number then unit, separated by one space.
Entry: 950 g
